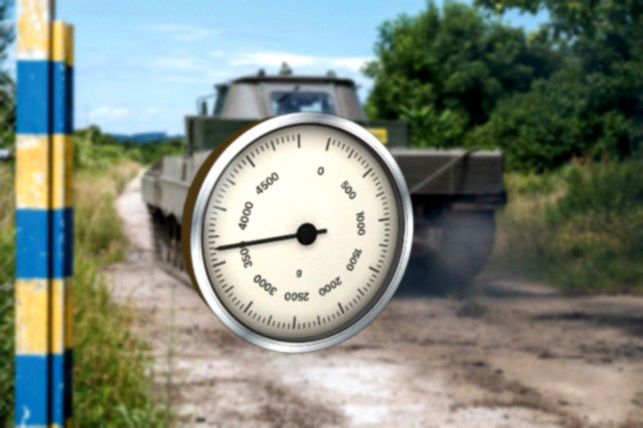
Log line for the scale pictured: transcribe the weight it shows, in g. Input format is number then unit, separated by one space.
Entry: 3650 g
